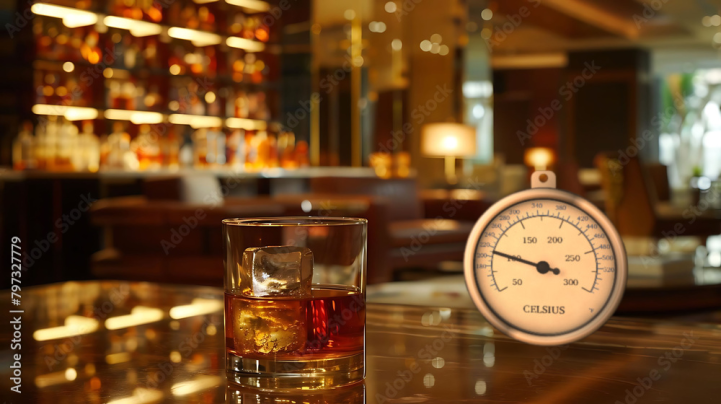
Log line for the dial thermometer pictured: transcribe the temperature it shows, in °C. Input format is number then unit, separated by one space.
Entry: 100 °C
